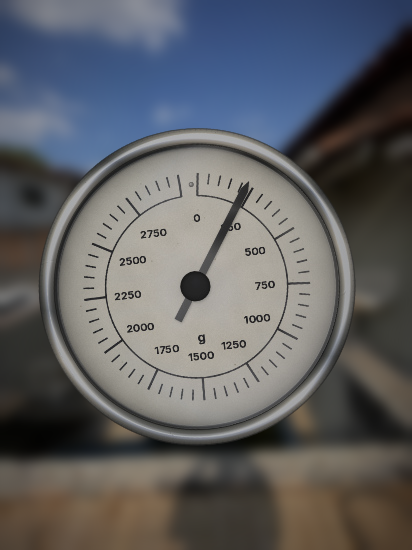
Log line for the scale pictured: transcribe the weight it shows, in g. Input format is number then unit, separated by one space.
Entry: 225 g
